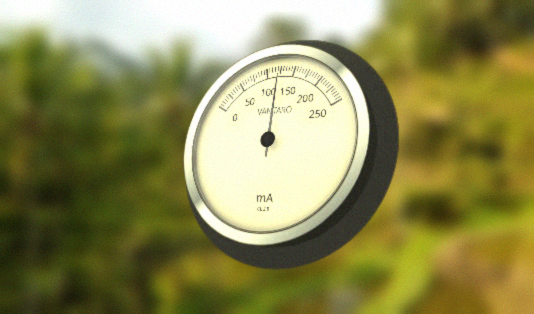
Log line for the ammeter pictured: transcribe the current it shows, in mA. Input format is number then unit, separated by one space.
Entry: 125 mA
